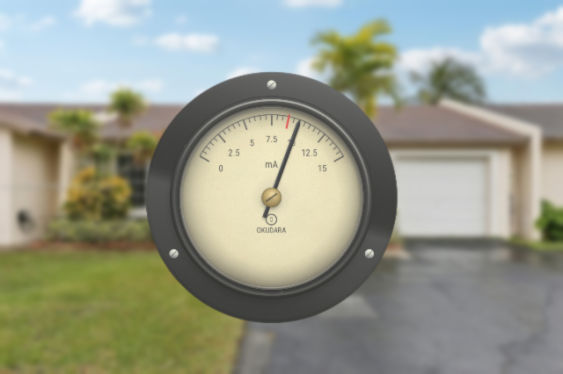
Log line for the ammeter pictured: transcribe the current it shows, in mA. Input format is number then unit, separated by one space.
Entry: 10 mA
